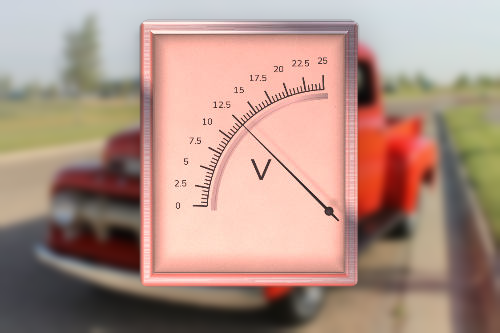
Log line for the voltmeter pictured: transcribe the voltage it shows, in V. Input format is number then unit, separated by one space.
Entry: 12.5 V
